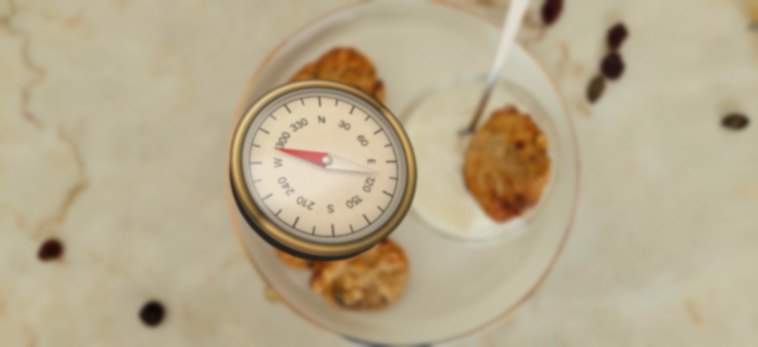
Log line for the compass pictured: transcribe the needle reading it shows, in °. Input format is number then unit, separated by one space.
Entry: 285 °
